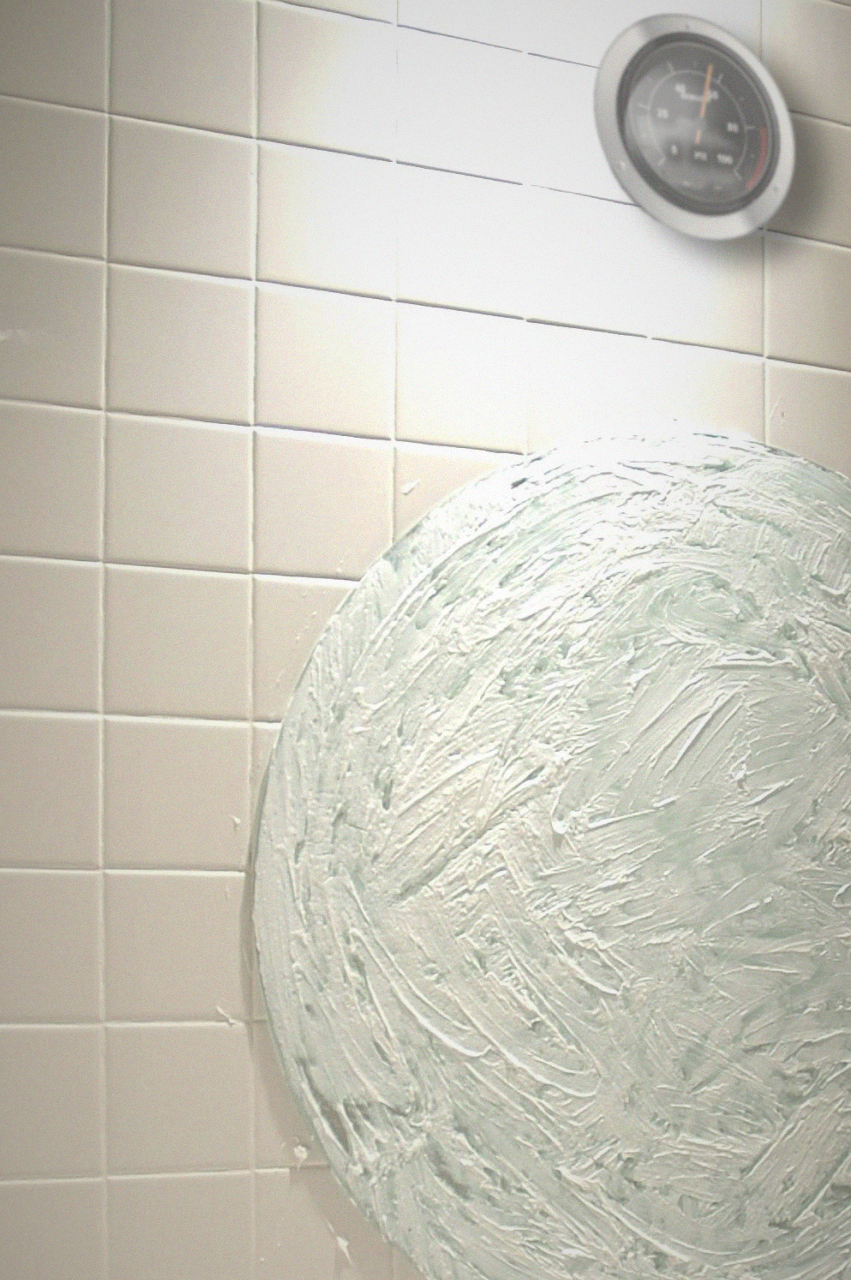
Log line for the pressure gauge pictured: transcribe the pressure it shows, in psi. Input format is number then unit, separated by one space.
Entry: 55 psi
